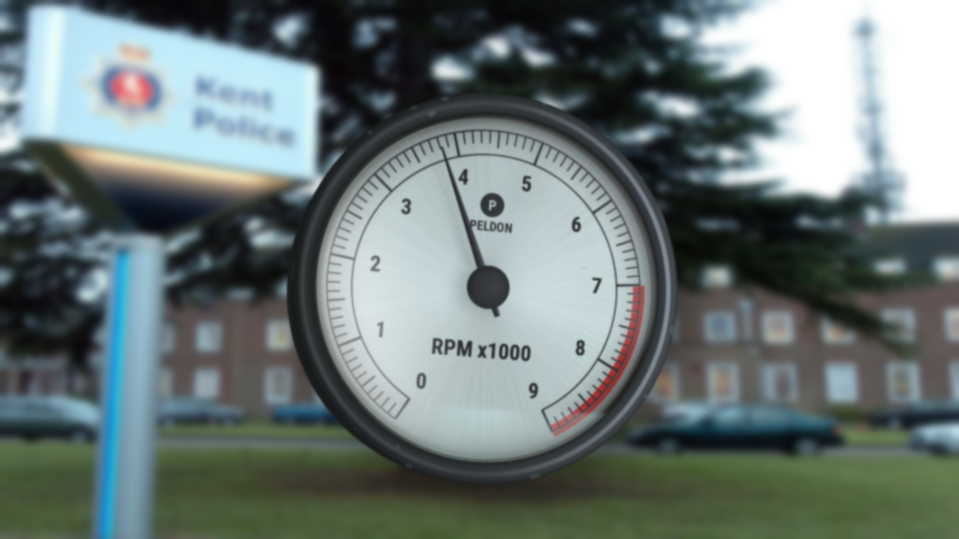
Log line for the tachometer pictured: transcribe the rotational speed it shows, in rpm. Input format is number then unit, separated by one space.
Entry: 3800 rpm
